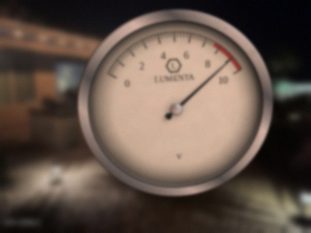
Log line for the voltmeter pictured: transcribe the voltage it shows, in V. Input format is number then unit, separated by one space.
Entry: 9 V
